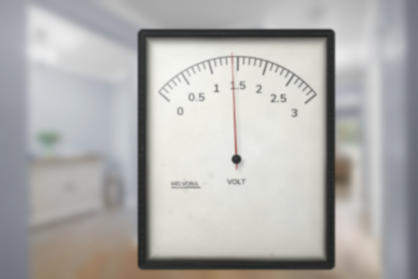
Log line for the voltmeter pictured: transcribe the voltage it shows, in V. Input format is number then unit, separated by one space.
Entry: 1.4 V
